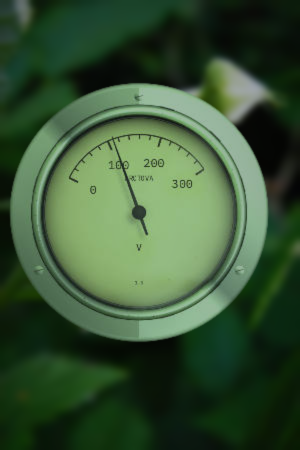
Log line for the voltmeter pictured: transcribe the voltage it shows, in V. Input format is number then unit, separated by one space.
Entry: 110 V
